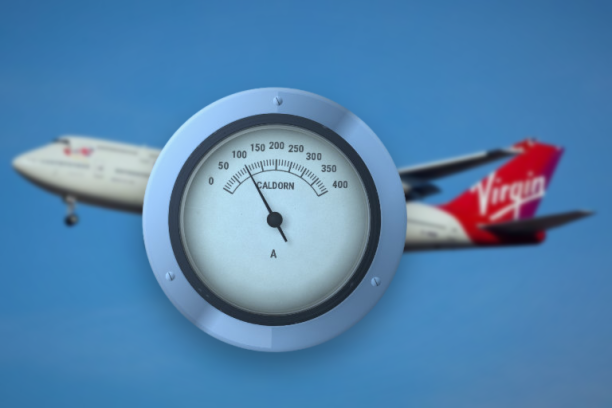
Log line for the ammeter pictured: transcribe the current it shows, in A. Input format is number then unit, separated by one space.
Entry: 100 A
